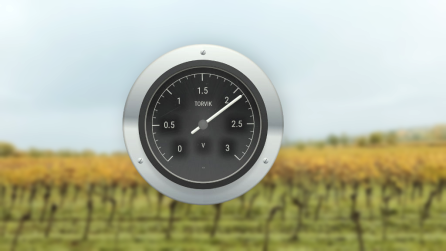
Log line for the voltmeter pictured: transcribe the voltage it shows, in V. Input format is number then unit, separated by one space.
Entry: 2.1 V
